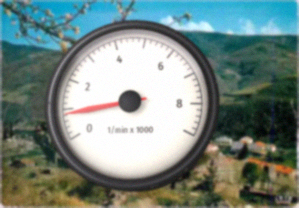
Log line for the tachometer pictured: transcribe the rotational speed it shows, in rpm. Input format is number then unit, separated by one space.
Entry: 800 rpm
